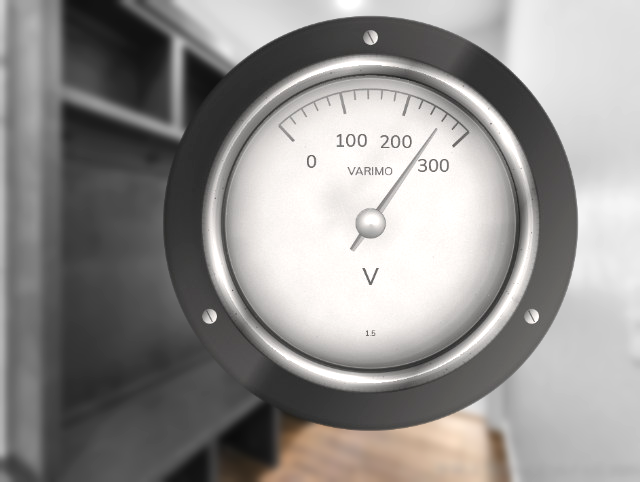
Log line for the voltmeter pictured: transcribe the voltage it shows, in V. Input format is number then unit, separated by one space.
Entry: 260 V
